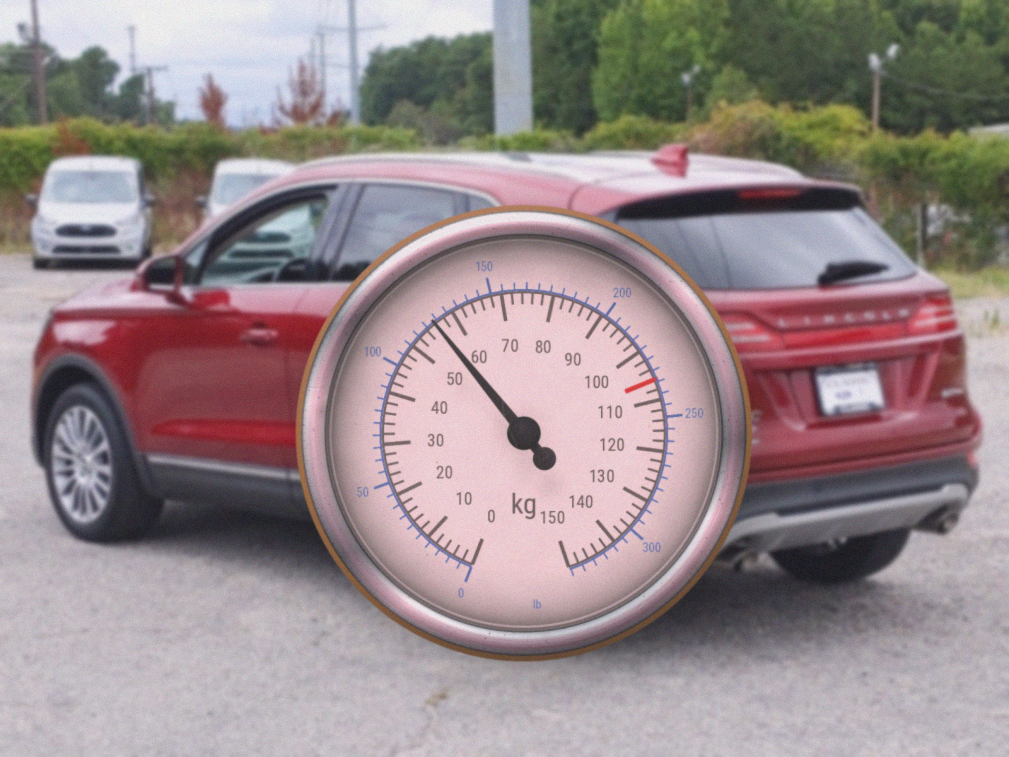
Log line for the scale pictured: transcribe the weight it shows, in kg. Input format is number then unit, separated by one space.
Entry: 56 kg
